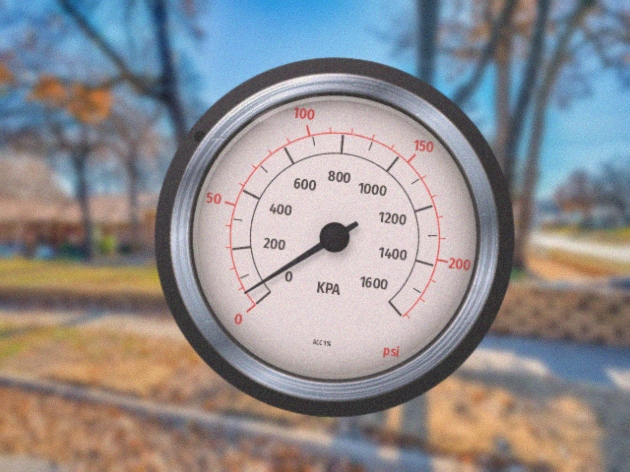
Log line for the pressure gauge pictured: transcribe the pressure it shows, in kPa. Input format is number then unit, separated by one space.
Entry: 50 kPa
